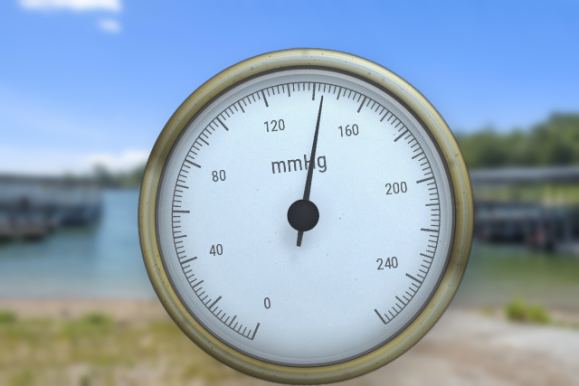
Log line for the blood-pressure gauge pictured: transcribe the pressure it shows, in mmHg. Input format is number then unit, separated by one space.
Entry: 144 mmHg
